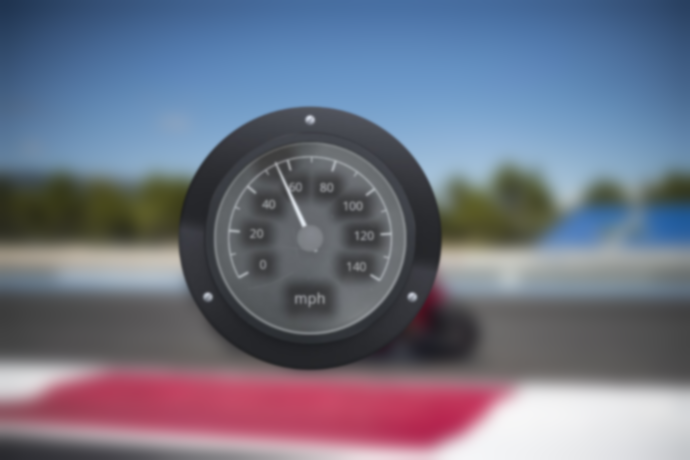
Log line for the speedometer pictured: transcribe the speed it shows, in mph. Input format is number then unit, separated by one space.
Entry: 55 mph
